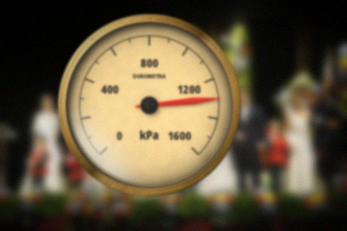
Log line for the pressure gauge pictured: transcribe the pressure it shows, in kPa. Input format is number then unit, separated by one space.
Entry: 1300 kPa
